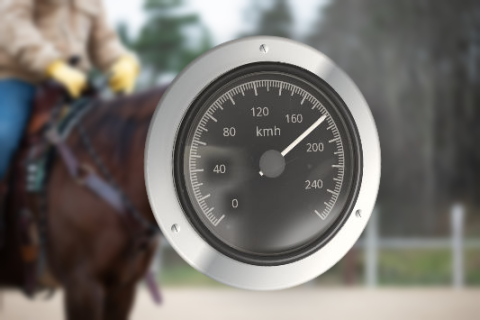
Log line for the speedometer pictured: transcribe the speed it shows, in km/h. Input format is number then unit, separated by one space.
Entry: 180 km/h
